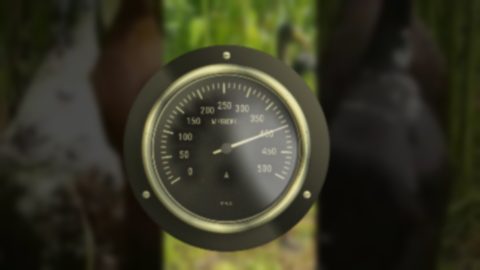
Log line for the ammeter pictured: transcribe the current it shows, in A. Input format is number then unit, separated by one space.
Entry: 400 A
